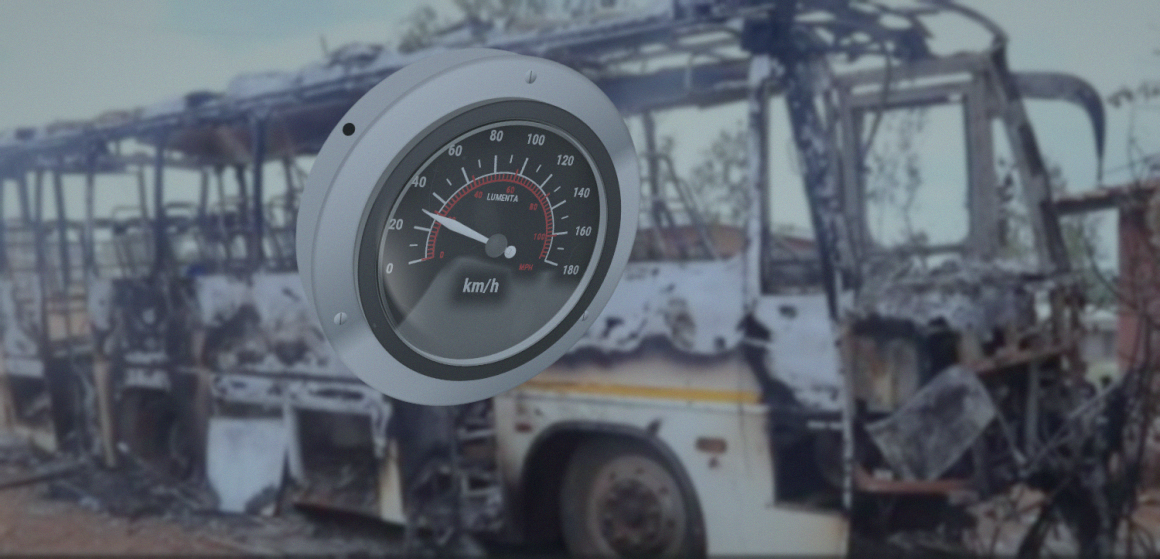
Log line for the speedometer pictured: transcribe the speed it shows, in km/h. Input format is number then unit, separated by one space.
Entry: 30 km/h
